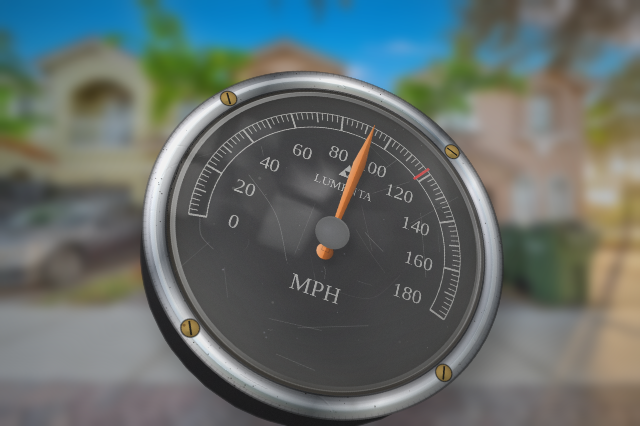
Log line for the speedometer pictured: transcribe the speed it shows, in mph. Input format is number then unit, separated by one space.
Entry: 92 mph
